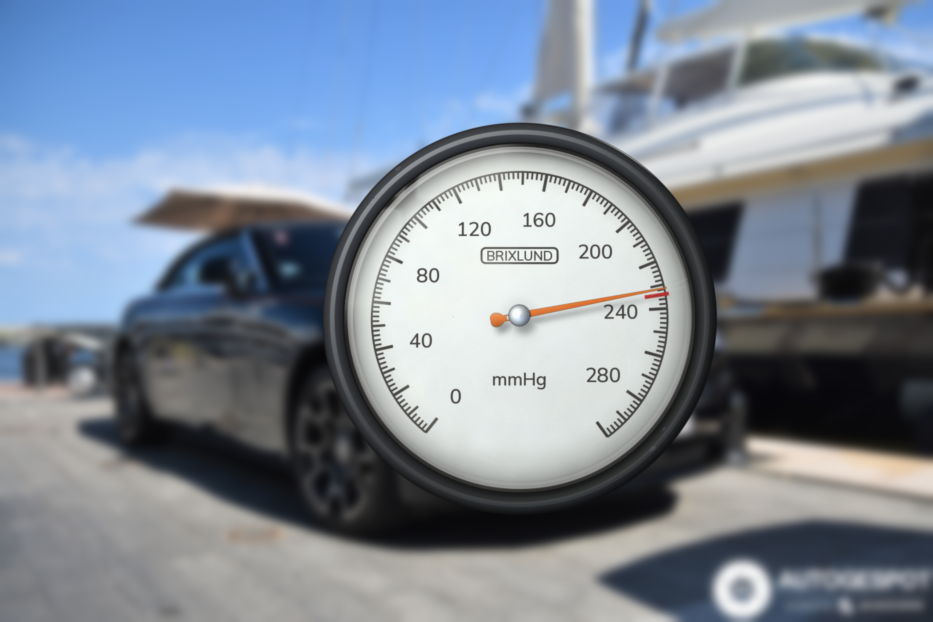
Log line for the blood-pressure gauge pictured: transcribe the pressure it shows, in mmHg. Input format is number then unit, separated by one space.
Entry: 232 mmHg
